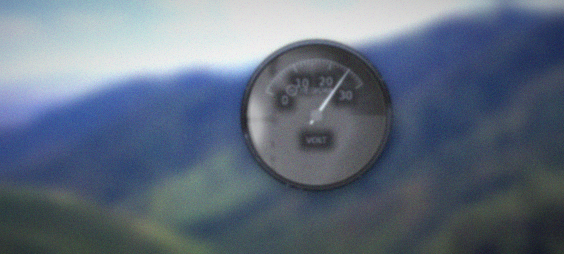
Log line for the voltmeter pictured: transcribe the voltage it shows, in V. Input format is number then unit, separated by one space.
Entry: 25 V
